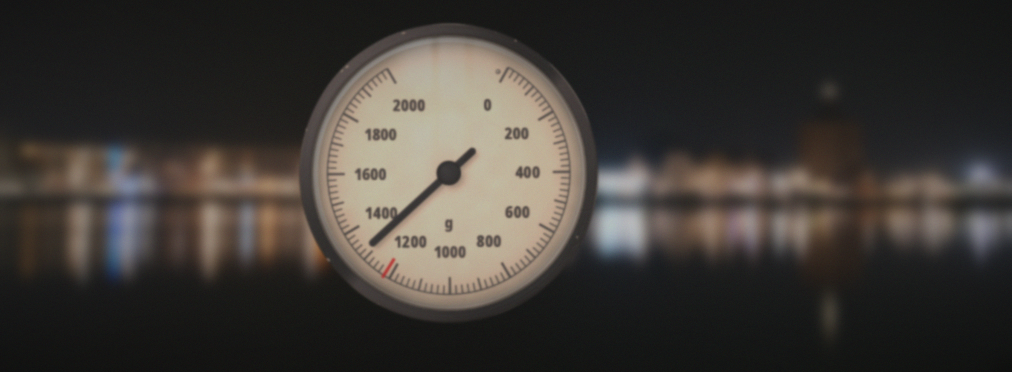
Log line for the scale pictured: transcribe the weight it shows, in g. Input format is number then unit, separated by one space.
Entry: 1320 g
